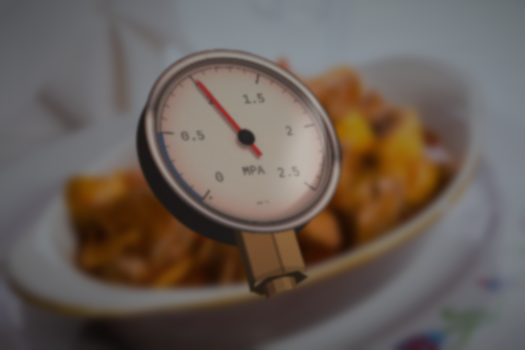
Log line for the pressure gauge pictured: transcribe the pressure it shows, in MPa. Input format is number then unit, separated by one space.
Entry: 1 MPa
